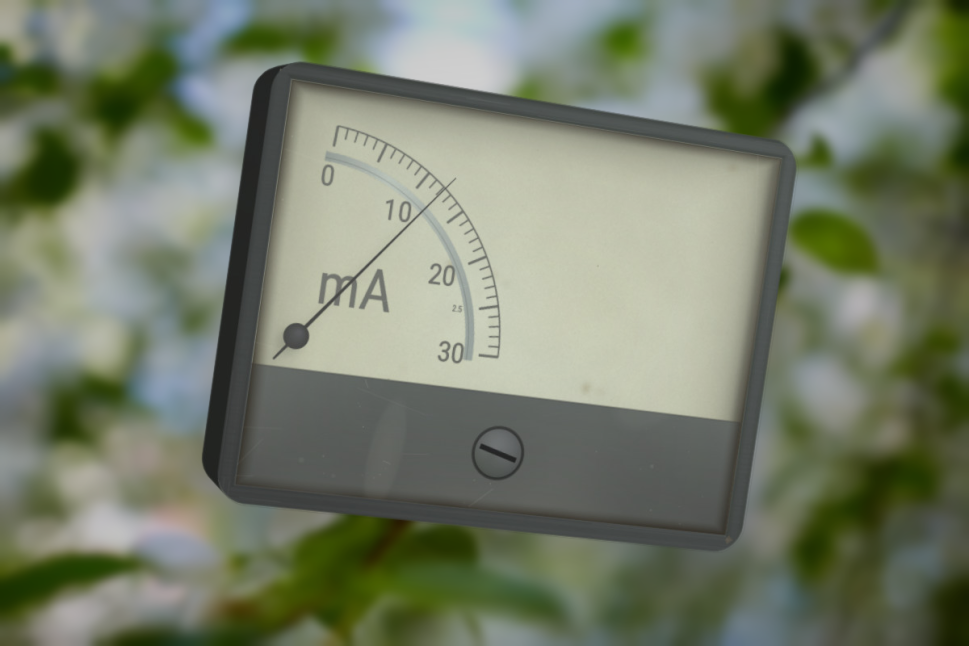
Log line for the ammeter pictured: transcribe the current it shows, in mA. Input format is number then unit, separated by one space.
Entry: 12 mA
